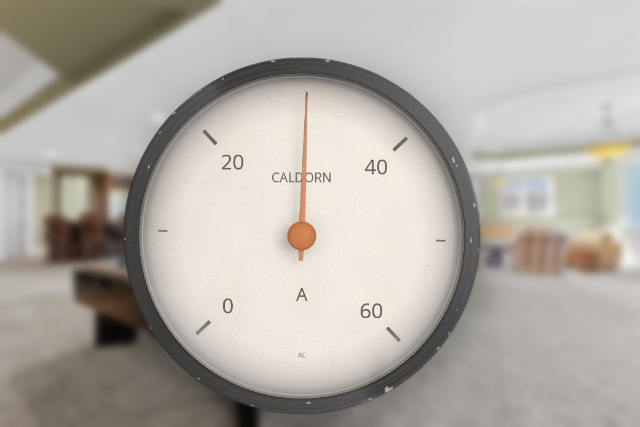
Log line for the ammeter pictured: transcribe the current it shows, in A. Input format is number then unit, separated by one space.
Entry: 30 A
